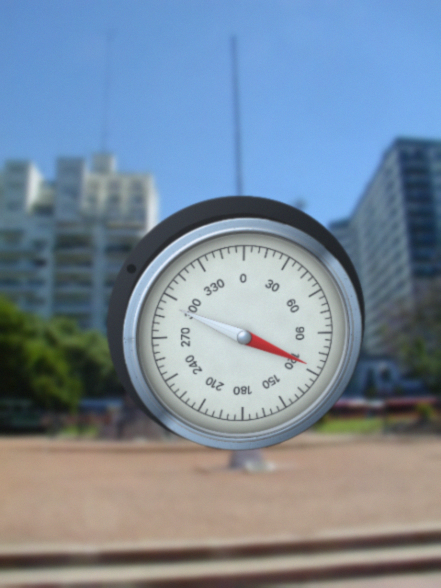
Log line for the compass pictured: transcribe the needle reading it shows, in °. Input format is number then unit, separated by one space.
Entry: 115 °
